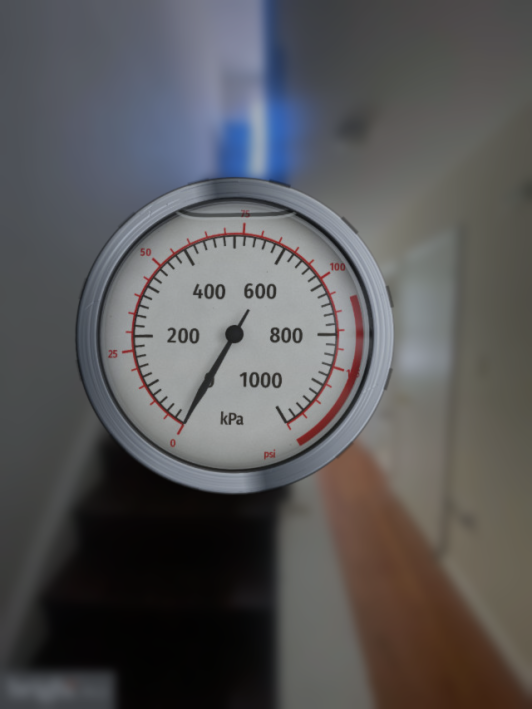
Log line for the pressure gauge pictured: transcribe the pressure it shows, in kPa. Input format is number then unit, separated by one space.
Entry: 0 kPa
